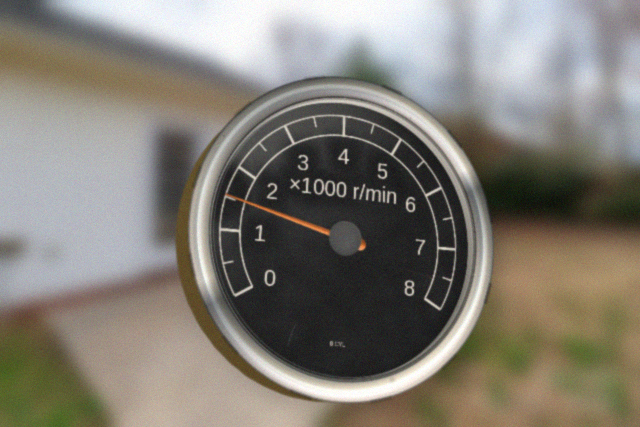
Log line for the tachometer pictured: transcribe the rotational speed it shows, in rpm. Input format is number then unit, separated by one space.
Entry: 1500 rpm
